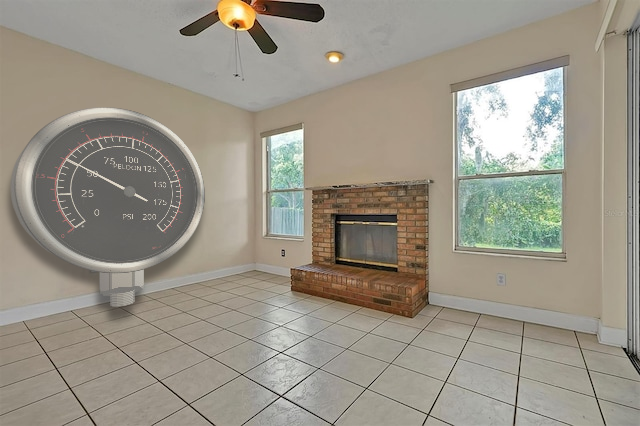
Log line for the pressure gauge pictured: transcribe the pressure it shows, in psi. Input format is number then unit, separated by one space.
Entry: 50 psi
